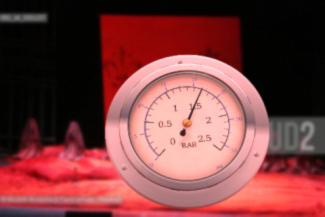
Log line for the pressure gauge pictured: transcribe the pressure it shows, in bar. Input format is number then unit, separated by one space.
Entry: 1.5 bar
